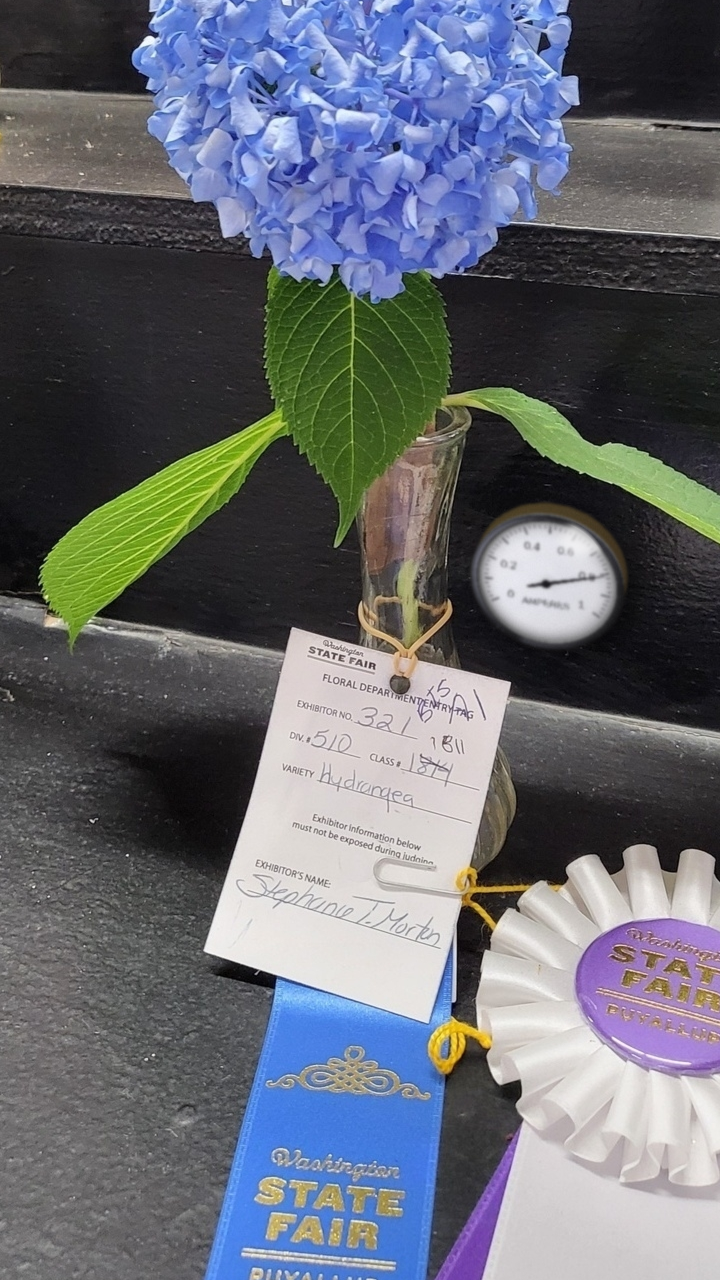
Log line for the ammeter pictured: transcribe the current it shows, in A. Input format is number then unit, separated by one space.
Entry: 0.8 A
